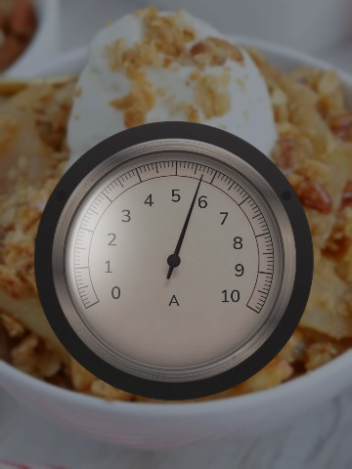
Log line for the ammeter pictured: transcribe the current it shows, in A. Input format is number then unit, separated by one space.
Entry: 5.7 A
